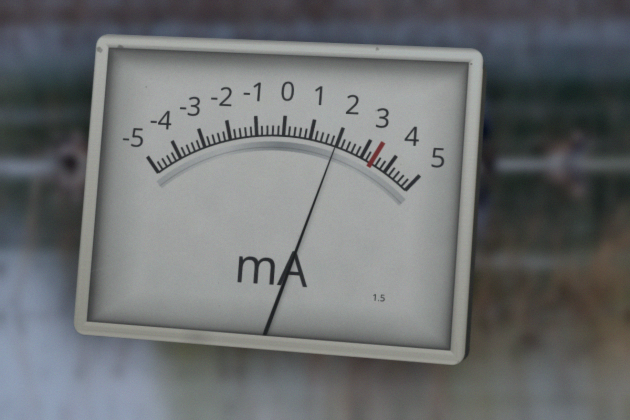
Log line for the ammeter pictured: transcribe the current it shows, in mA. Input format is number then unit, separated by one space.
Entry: 2 mA
